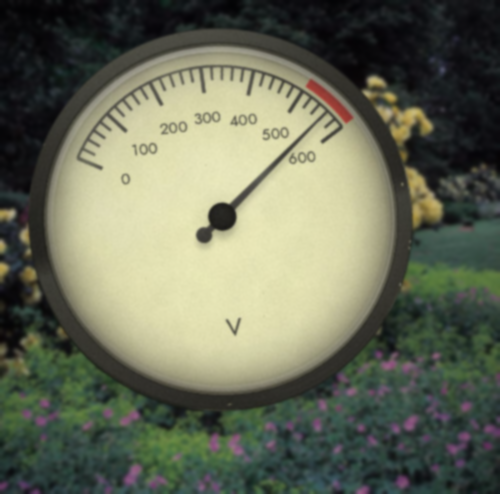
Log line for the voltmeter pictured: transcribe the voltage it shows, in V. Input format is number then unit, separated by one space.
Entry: 560 V
